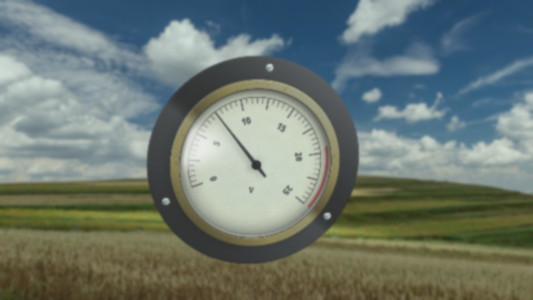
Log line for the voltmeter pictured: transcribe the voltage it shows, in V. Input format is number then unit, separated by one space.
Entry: 7.5 V
